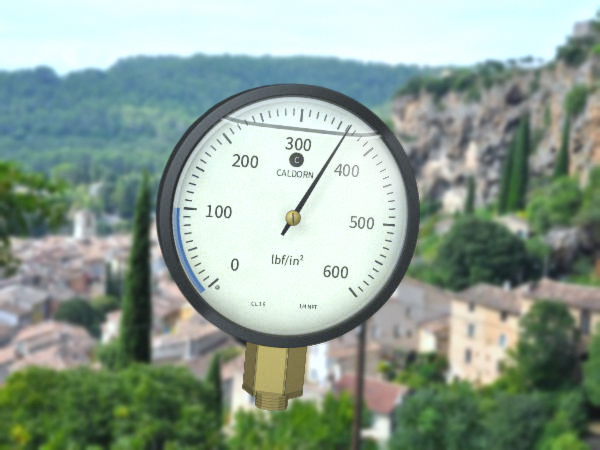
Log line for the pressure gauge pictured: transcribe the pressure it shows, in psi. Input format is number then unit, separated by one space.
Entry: 360 psi
